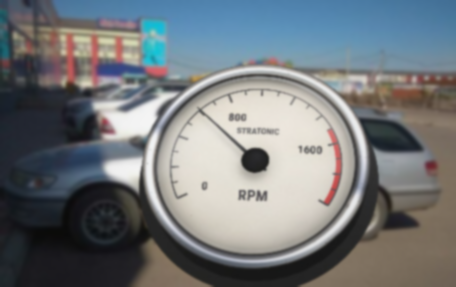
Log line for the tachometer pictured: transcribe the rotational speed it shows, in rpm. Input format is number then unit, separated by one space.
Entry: 600 rpm
